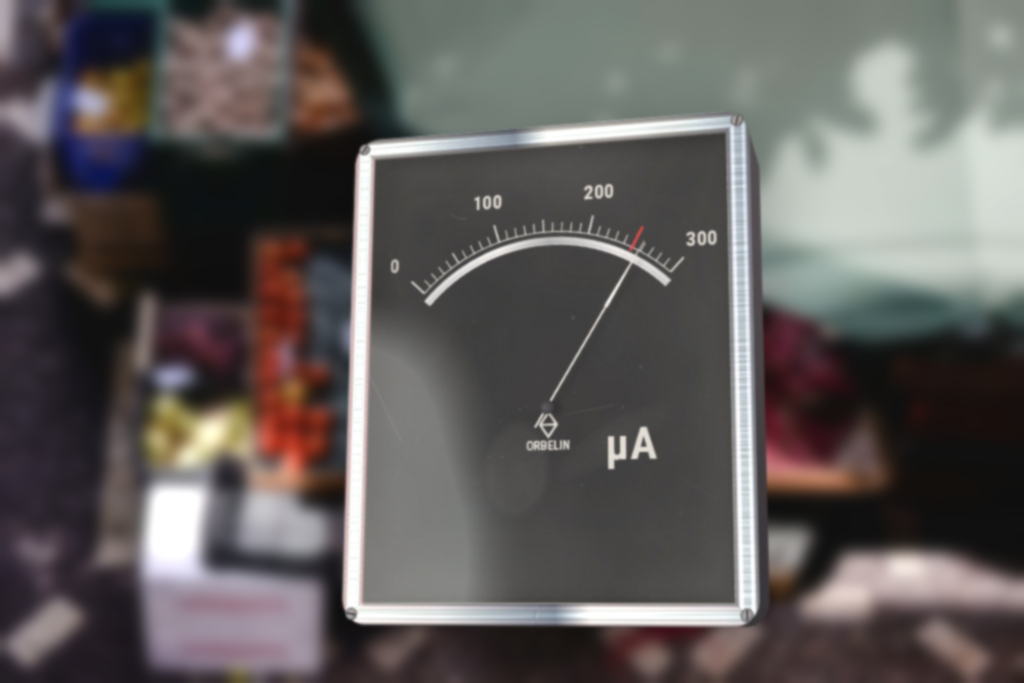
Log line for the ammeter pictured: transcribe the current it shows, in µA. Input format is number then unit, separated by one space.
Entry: 260 µA
